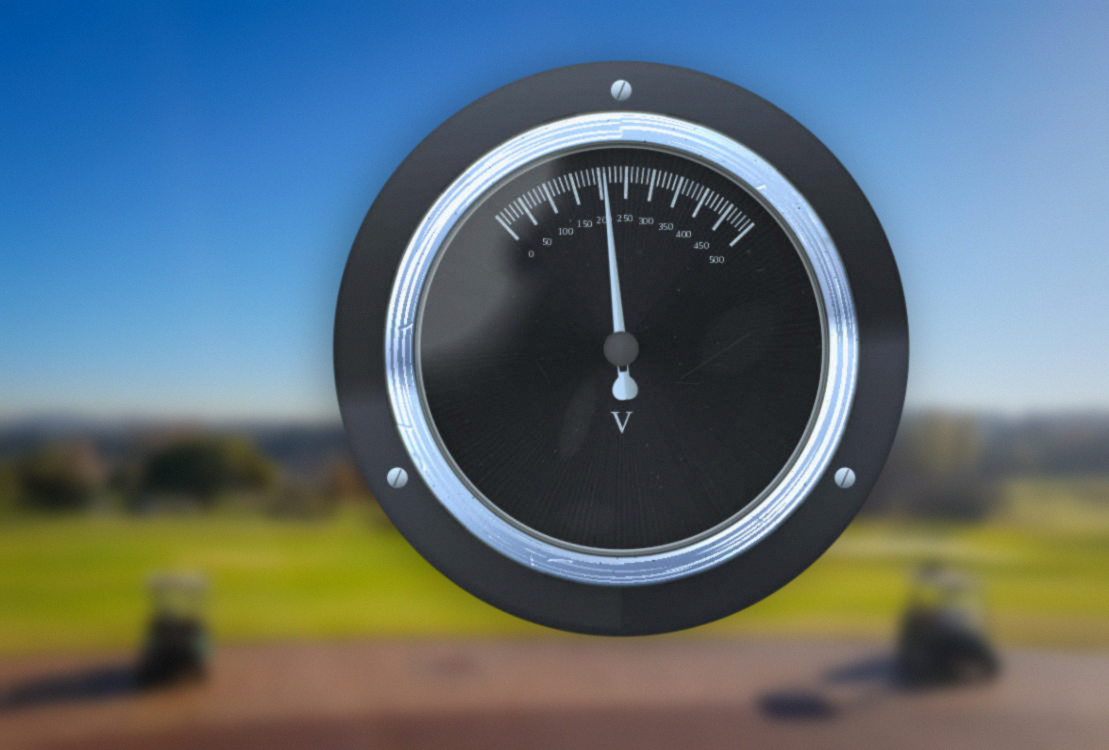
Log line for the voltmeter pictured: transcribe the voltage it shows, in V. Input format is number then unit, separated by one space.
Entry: 210 V
